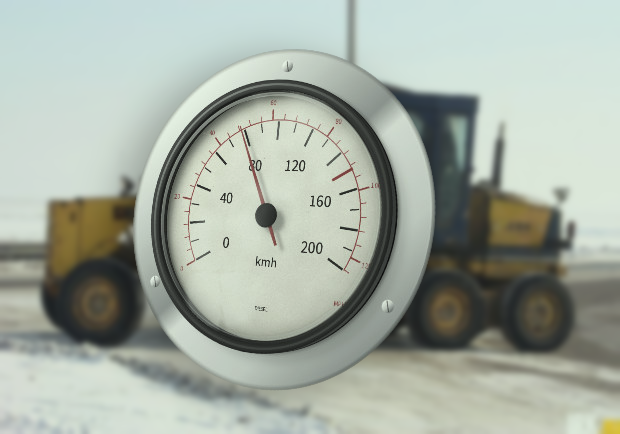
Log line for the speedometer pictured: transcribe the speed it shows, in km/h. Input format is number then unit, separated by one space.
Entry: 80 km/h
